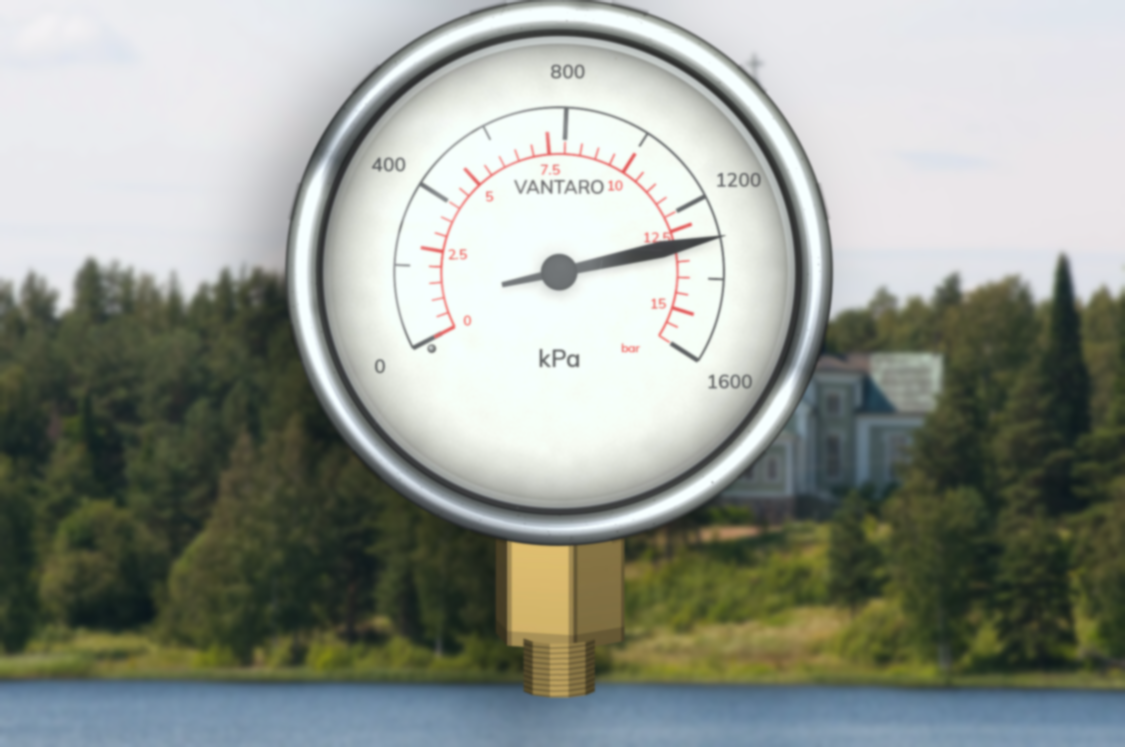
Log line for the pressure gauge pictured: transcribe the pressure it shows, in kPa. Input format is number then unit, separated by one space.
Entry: 1300 kPa
